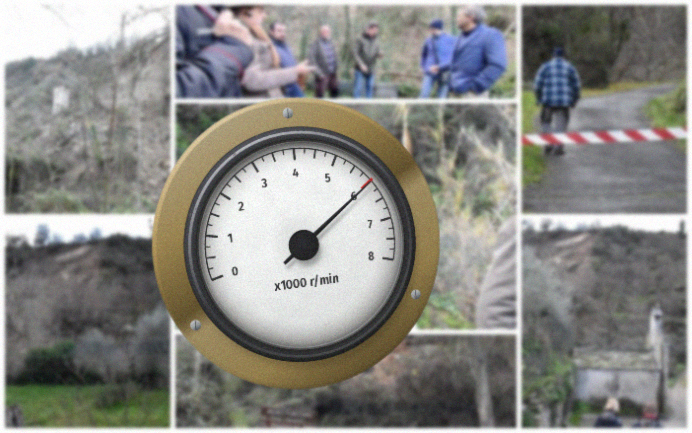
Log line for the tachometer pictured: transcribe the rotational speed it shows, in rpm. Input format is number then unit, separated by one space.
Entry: 6000 rpm
